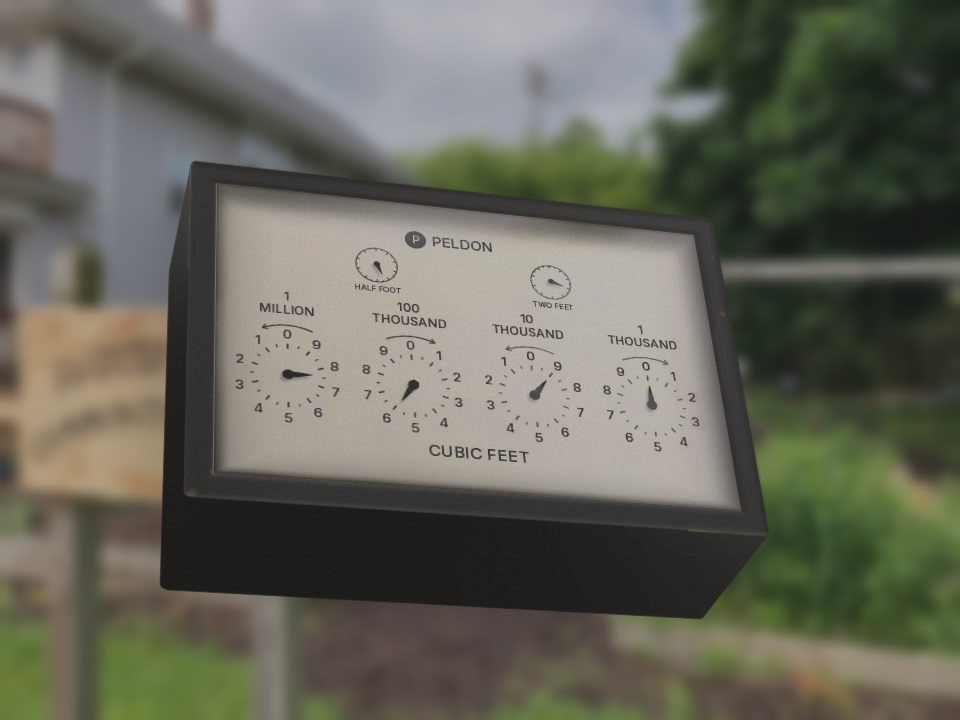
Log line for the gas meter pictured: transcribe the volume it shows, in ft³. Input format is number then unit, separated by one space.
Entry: 759000 ft³
